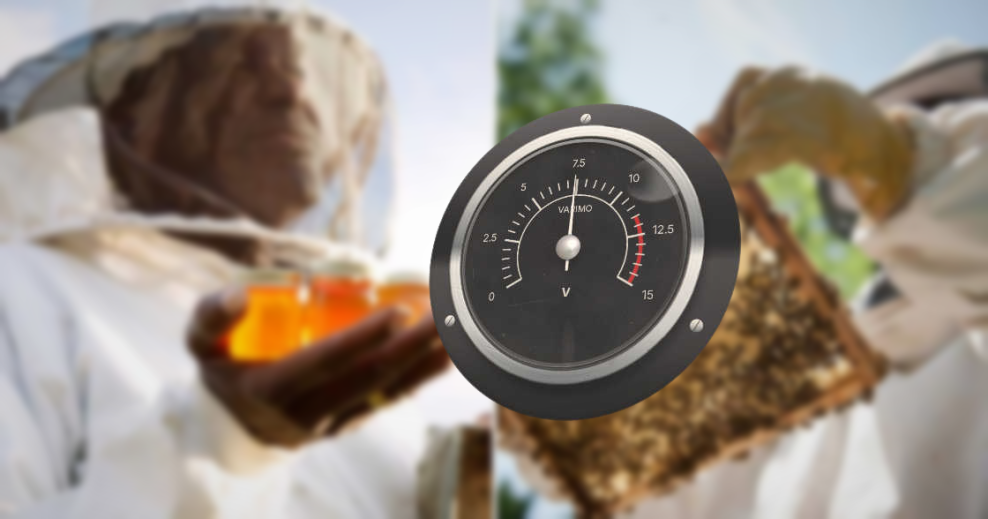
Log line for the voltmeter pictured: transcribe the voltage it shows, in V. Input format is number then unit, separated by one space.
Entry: 7.5 V
